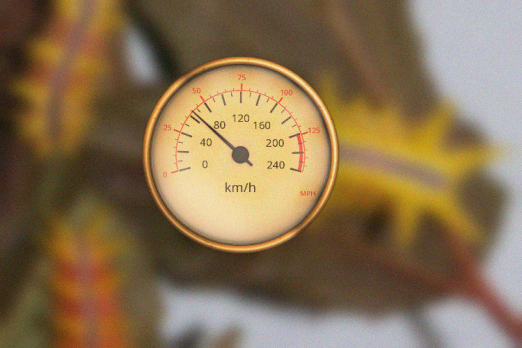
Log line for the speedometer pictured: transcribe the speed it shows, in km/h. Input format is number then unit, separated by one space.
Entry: 65 km/h
